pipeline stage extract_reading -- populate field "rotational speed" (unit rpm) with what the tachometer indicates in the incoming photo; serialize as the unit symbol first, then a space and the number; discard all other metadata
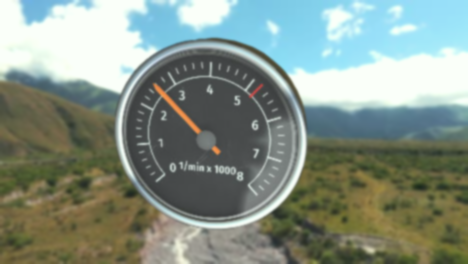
rpm 2600
